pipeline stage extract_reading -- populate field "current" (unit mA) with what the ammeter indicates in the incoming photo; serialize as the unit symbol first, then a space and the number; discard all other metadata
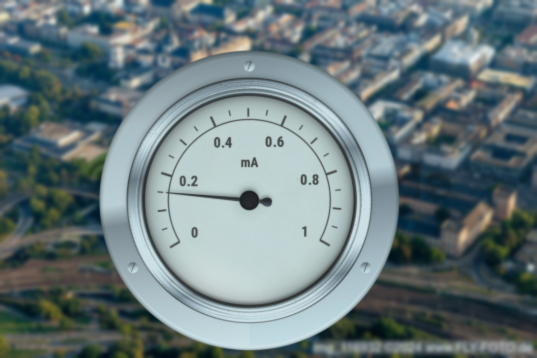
mA 0.15
